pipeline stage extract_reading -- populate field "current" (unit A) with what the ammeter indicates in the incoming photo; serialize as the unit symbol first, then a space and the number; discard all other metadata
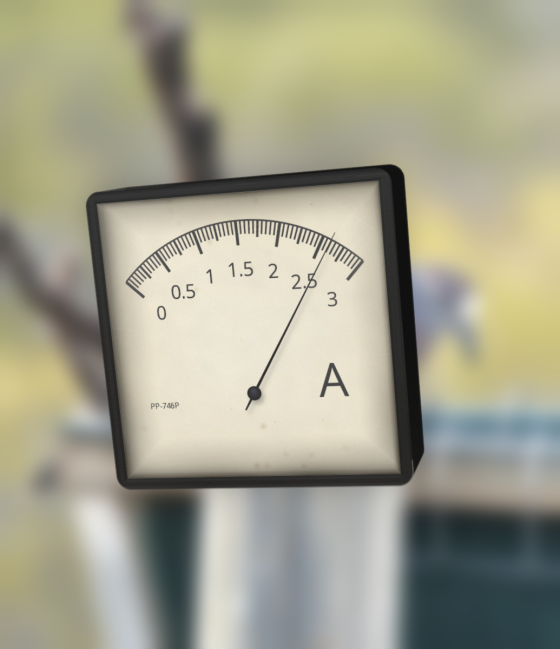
A 2.6
